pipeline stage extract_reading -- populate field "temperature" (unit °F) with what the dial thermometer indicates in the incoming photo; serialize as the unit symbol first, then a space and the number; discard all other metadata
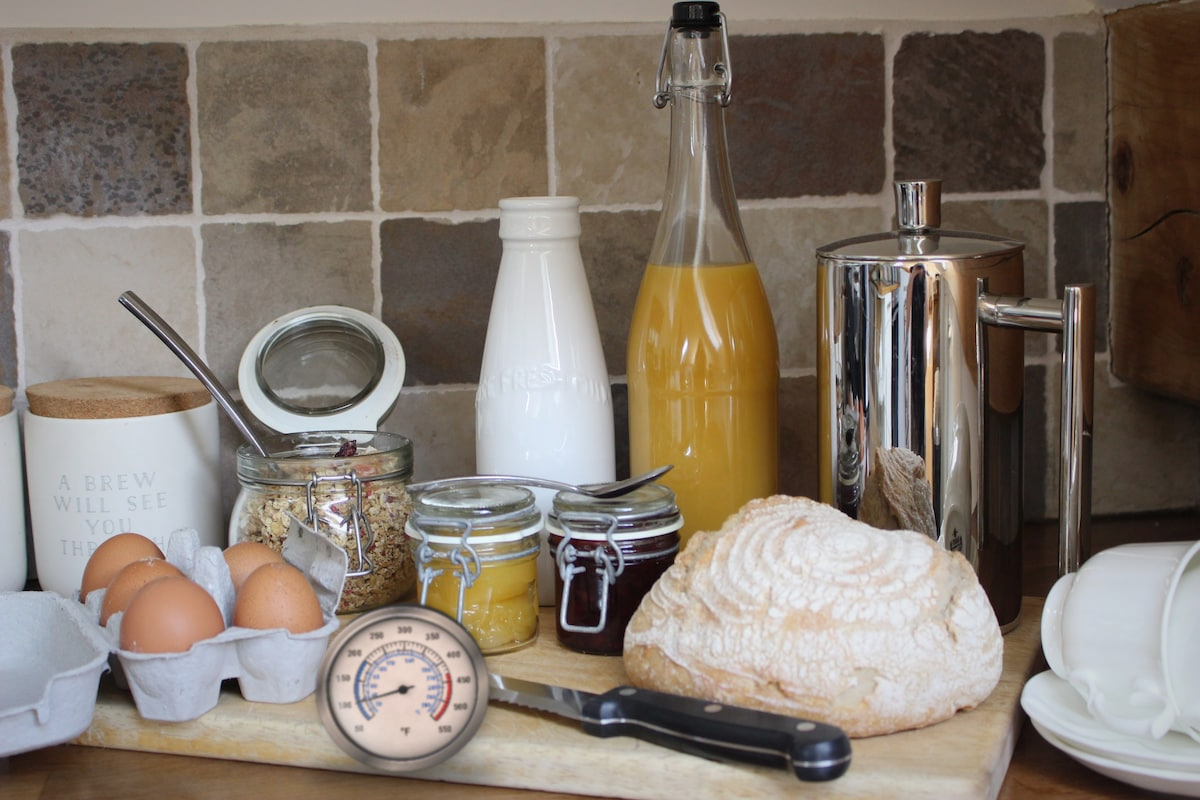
°F 100
